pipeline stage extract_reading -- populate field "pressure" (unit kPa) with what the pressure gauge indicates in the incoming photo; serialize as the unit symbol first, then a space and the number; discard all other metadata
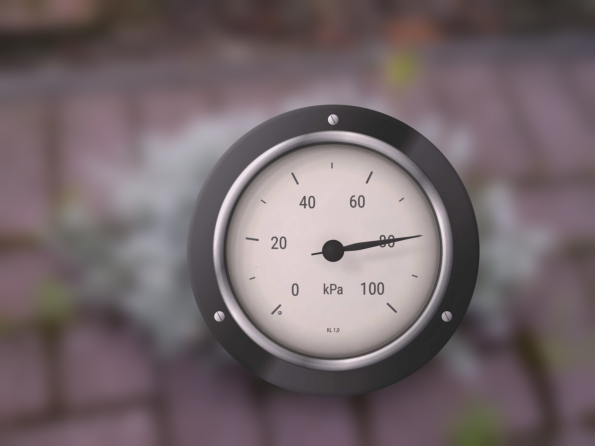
kPa 80
